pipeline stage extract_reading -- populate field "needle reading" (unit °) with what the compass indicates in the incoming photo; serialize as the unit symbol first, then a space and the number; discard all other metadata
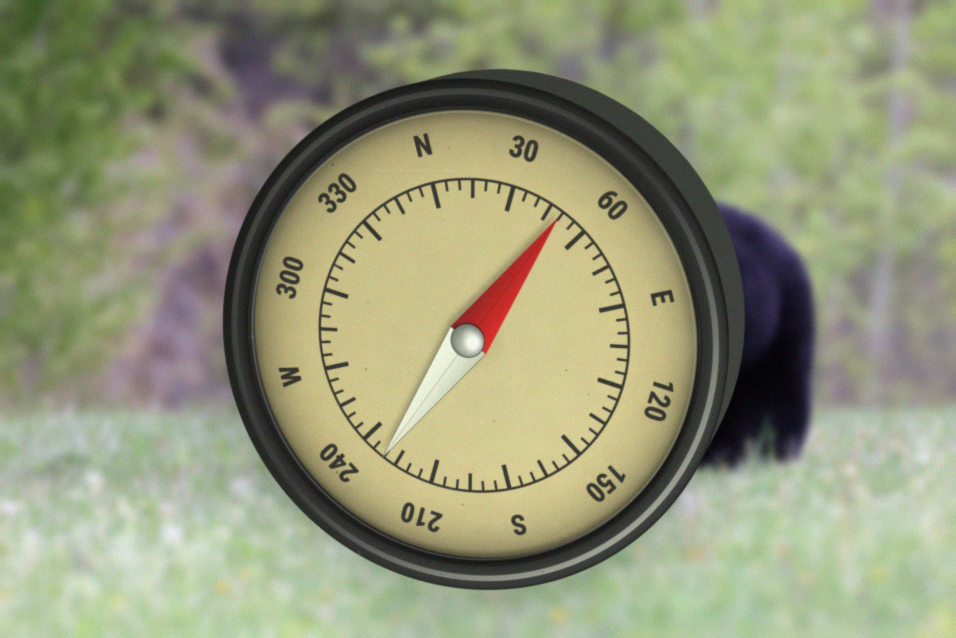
° 50
